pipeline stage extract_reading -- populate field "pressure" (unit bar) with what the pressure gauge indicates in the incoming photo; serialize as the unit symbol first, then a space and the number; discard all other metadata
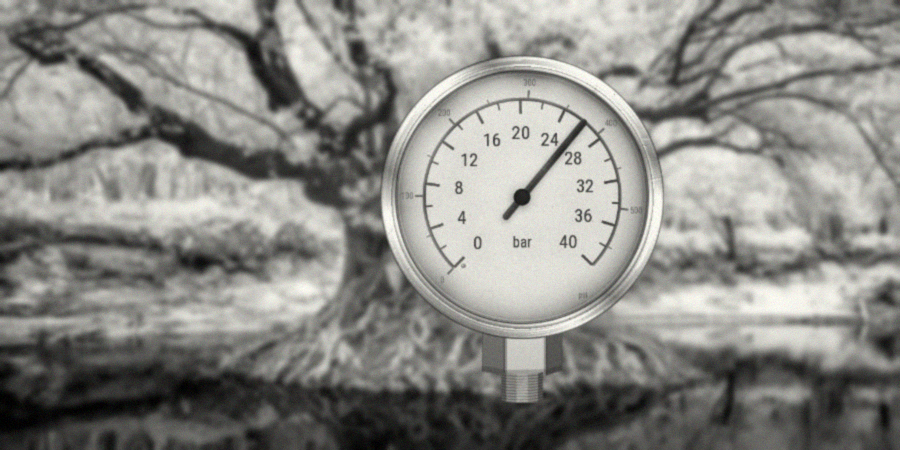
bar 26
